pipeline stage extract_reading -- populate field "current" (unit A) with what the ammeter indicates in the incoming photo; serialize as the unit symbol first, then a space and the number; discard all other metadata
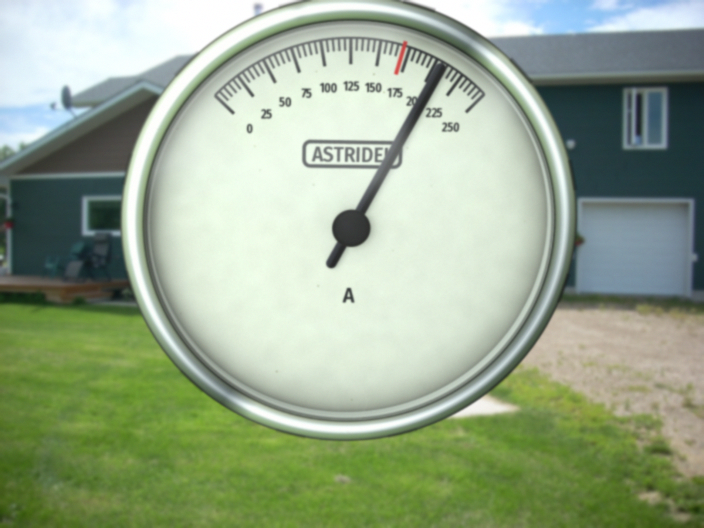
A 205
